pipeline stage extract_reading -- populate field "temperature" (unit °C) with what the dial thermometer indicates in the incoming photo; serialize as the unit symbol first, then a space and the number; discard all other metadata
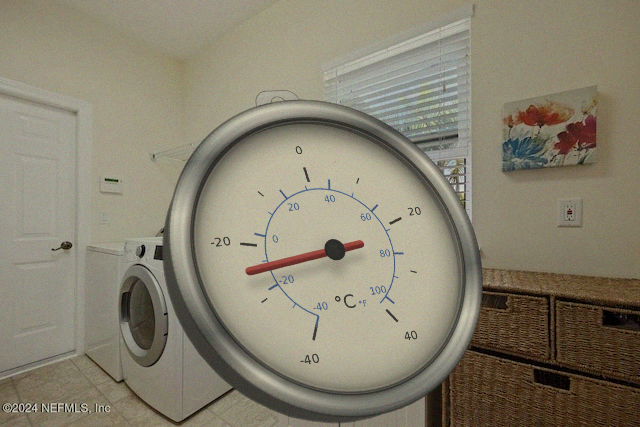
°C -25
